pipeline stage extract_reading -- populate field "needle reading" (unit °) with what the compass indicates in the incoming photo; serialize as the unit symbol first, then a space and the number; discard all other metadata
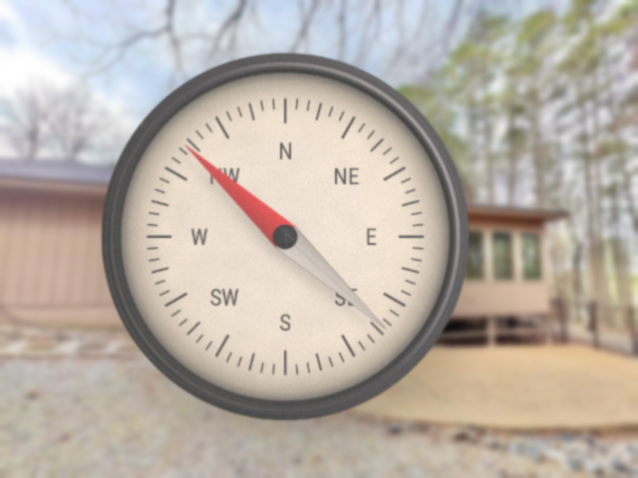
° 312.5
